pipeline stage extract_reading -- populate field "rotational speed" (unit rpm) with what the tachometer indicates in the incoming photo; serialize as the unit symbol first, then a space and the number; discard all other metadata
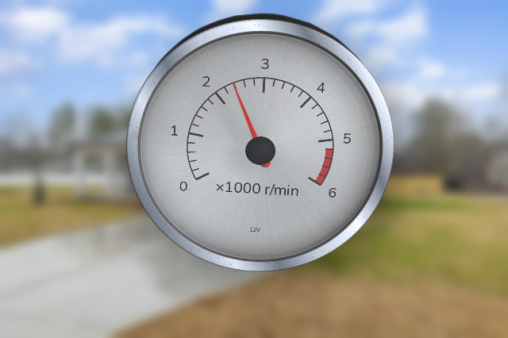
rpm 2400
